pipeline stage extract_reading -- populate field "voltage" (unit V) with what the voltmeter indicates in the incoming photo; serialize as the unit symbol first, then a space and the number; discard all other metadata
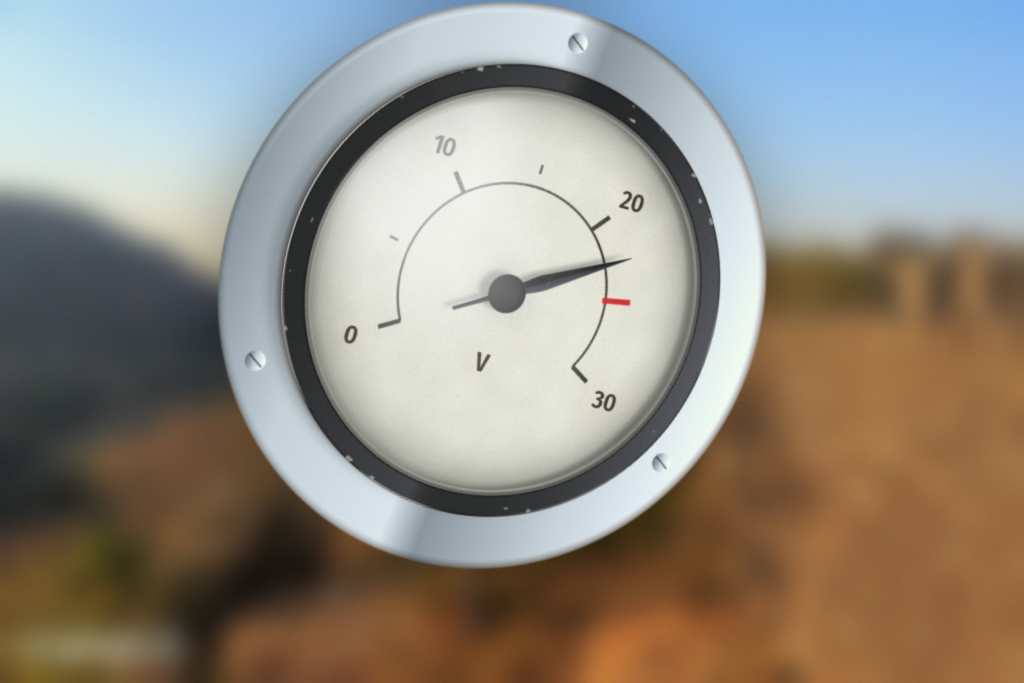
V 22.5
